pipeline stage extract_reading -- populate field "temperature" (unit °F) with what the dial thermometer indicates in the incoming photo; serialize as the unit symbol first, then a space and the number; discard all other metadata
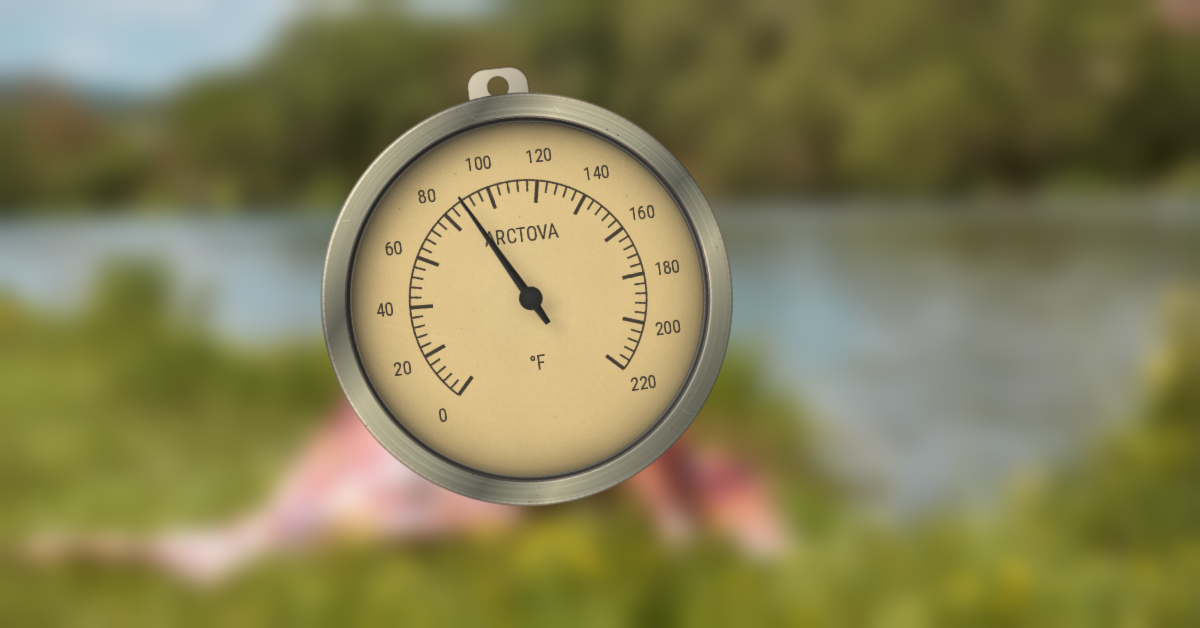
°F 88
